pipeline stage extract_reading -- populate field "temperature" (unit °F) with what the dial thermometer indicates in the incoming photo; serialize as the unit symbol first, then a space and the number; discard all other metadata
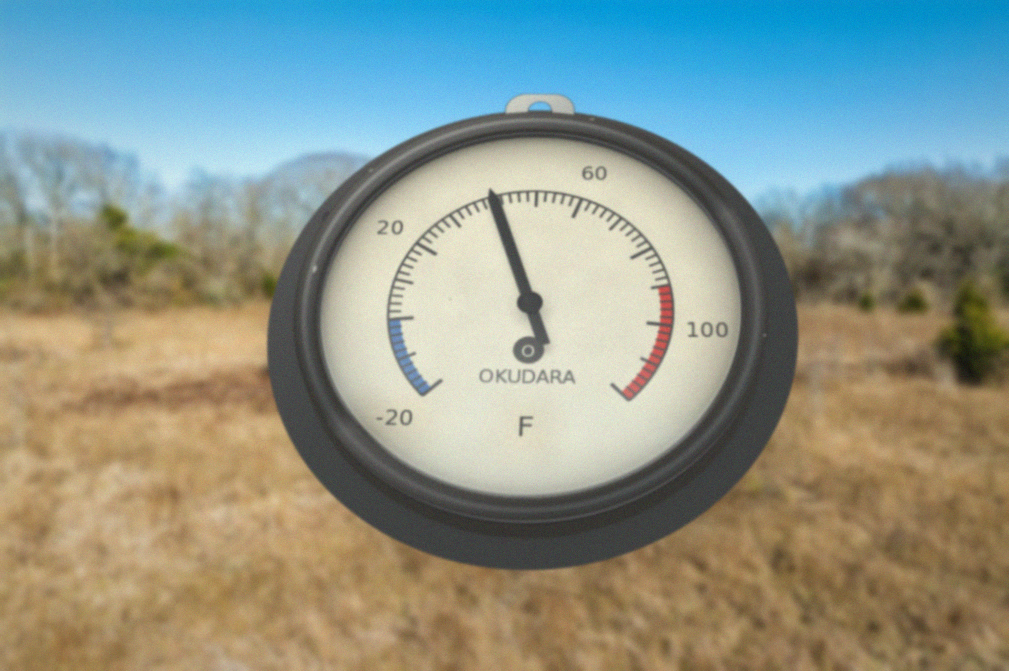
°F 40
